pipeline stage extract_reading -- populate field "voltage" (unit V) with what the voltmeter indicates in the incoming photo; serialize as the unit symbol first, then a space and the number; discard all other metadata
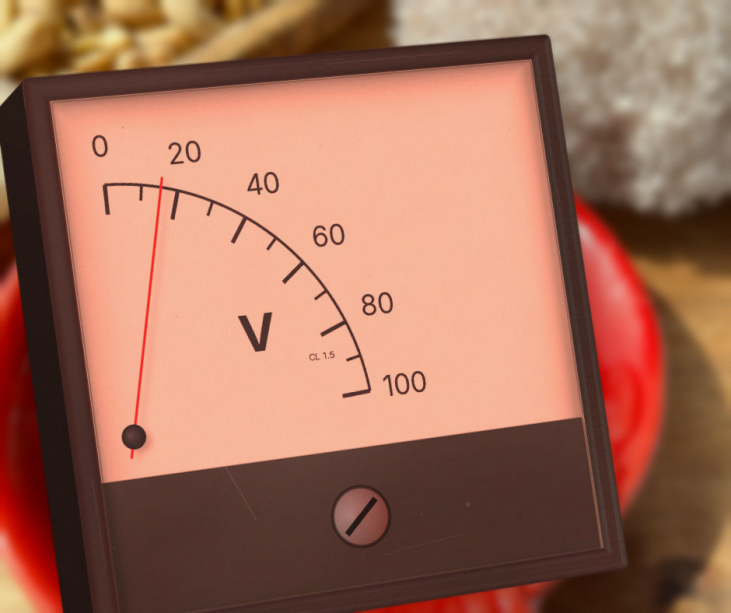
V 15
